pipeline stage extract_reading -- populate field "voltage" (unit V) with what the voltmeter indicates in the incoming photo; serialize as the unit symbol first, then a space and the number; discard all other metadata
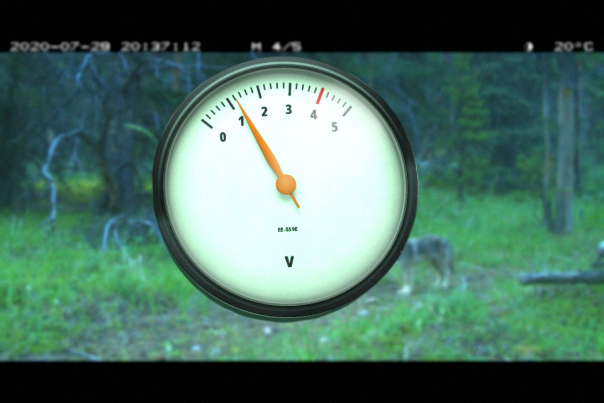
V 1.2
